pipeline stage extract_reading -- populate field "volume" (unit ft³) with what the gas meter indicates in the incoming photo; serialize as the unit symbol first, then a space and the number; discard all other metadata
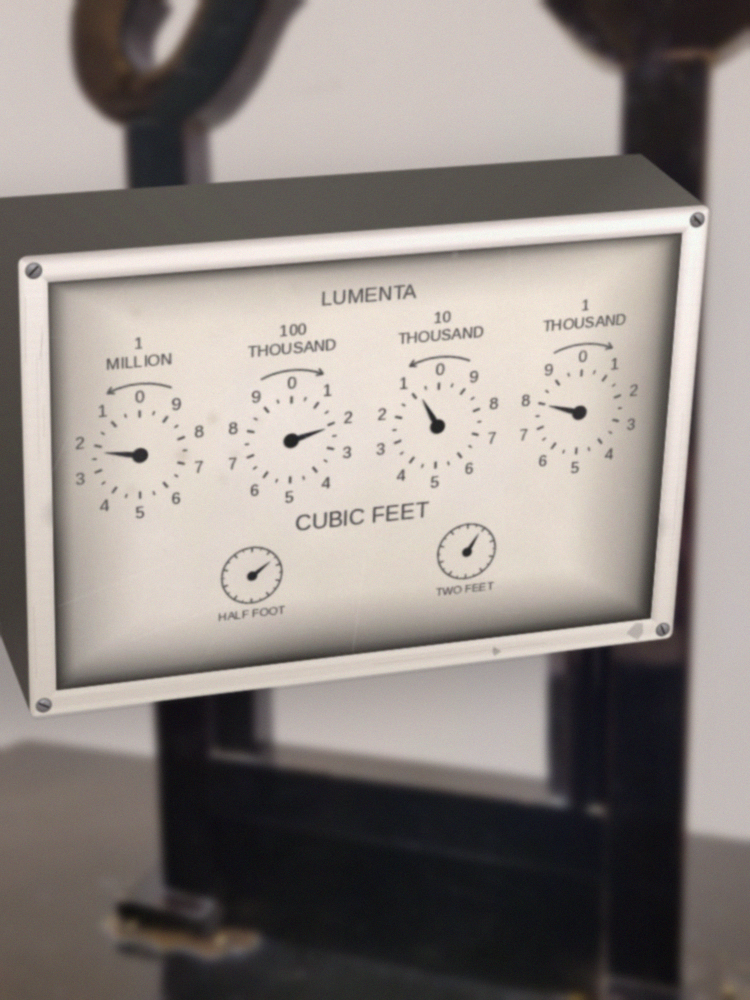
ft³ 220800
